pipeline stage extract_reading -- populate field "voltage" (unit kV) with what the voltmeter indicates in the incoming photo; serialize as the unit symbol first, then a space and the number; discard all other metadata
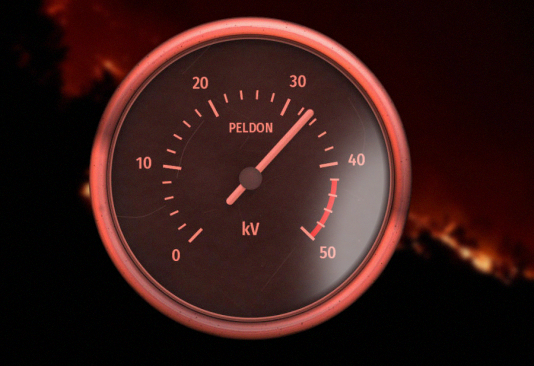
kV 33
